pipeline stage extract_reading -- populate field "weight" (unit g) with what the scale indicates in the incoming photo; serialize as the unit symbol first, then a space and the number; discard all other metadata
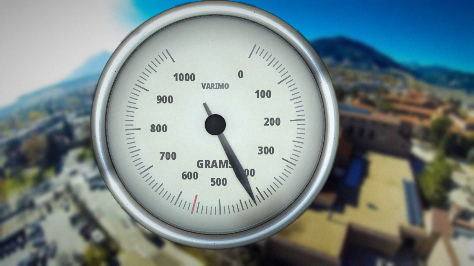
g 420
